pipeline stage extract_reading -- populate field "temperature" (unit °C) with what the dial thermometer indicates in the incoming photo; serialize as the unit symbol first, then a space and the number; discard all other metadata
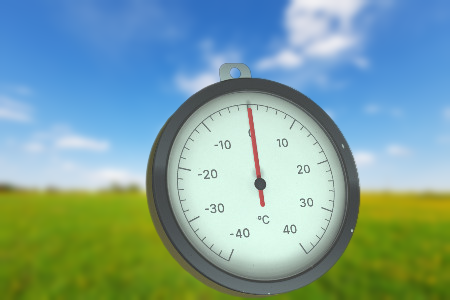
°C 0
